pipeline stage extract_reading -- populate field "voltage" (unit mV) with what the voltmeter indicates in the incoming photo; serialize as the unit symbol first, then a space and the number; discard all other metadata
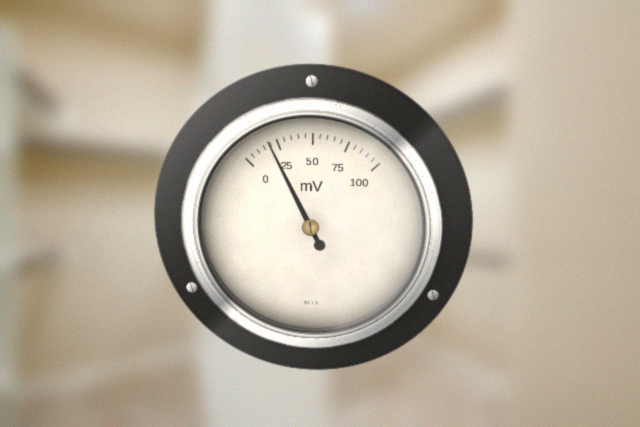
mV 20
